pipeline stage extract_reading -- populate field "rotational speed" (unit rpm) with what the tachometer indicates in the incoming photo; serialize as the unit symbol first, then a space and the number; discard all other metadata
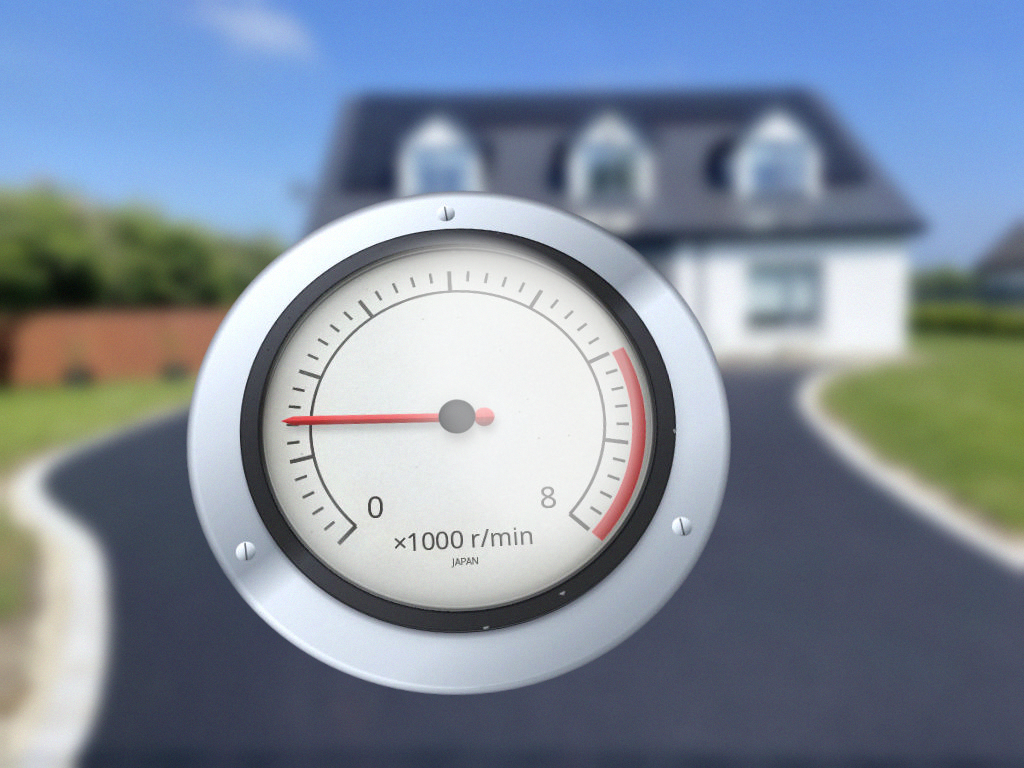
rpm 1400
